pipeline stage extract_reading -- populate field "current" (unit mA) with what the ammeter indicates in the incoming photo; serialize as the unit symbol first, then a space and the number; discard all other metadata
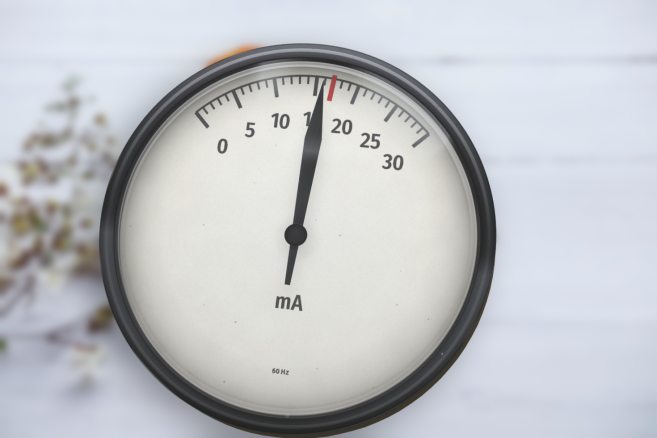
mA 16
